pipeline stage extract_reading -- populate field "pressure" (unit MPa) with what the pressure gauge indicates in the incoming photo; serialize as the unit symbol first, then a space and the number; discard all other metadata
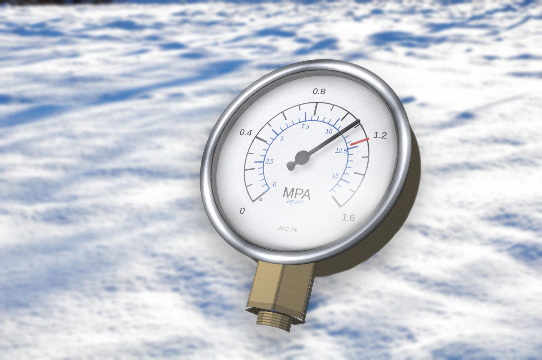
MPa 1.1
